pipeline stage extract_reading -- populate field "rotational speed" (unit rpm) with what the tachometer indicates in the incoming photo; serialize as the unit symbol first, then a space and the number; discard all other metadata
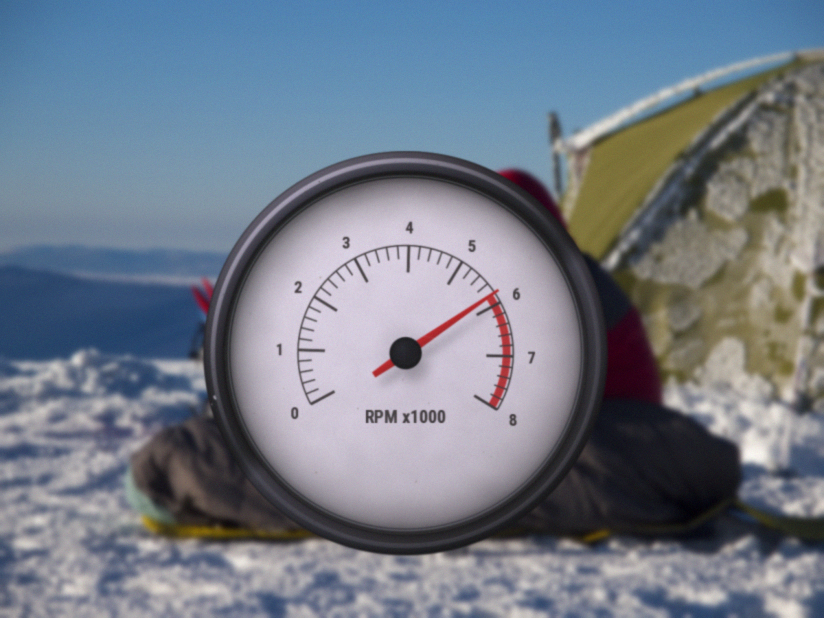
rpm 5800
